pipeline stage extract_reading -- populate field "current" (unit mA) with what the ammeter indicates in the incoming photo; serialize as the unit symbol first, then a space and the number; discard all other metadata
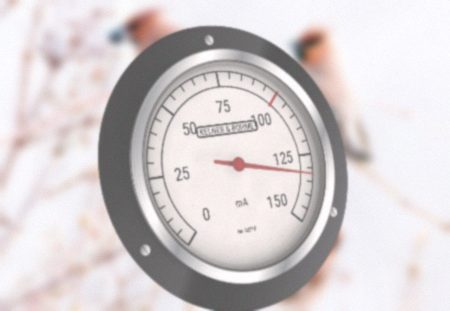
mA 132.5
